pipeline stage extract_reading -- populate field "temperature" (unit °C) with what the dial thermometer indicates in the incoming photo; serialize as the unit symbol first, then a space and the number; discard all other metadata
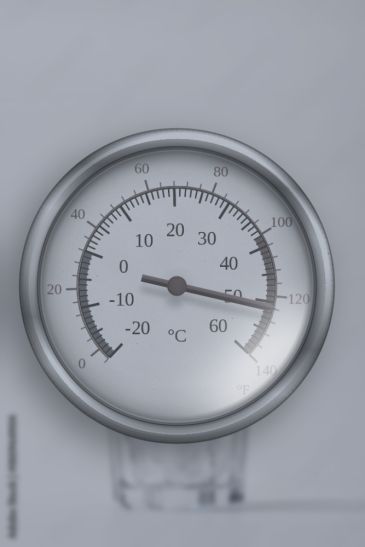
°C 51
